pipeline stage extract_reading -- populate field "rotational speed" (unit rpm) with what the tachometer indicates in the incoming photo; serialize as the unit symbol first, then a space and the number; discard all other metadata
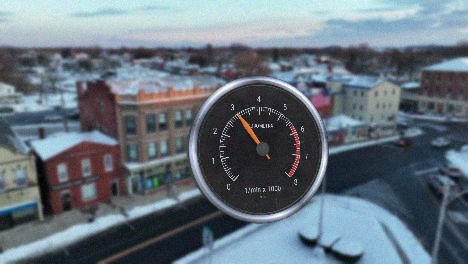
rpm 3000
